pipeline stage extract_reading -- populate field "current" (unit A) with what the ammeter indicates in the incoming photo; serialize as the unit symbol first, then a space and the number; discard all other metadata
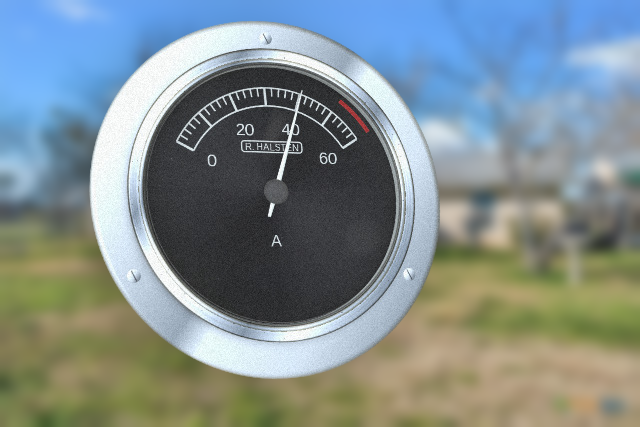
A 40
